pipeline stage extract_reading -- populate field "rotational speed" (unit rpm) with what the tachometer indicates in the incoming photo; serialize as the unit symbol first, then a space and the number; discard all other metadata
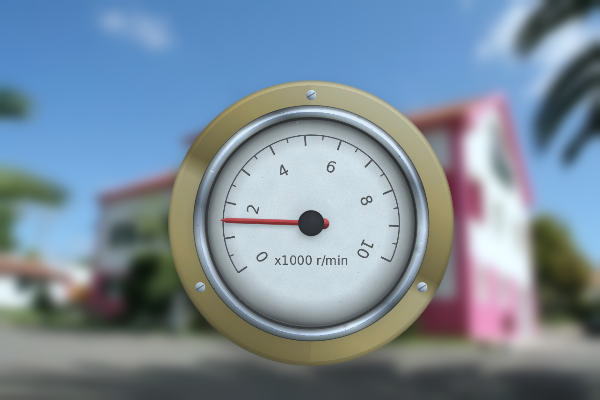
rpm 1500
